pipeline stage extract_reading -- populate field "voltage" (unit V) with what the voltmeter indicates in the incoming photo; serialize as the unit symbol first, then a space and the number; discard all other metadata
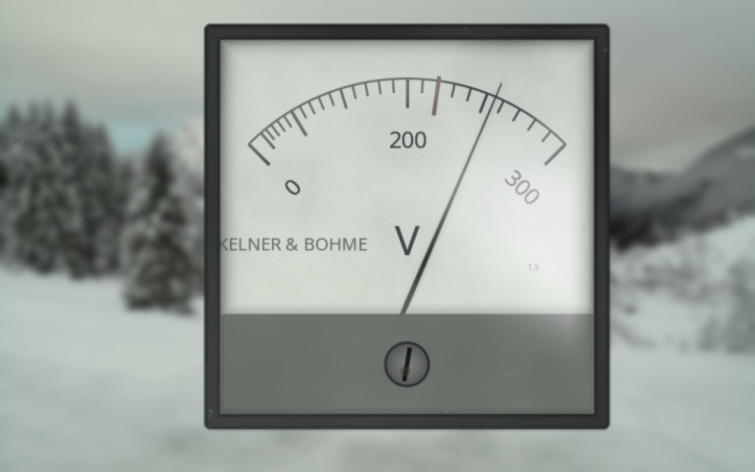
V 255
